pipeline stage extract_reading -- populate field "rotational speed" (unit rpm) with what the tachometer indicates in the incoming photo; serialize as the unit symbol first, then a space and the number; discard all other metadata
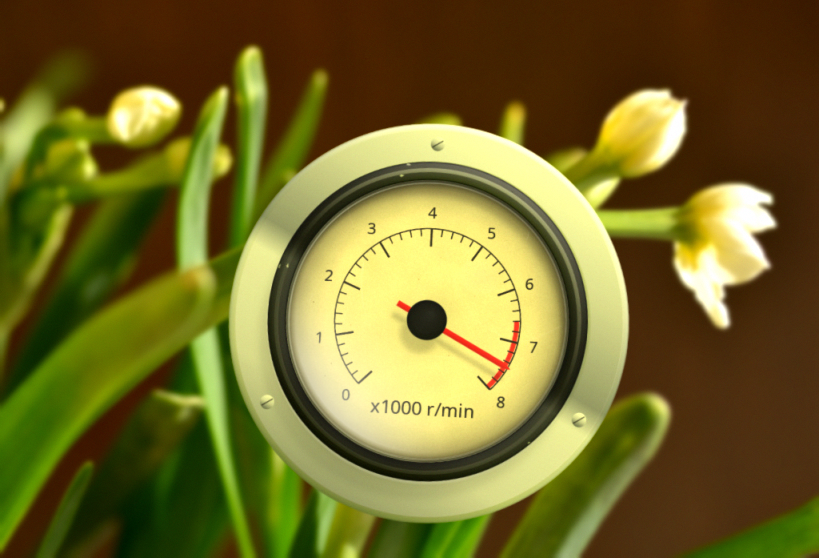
rpm 7500
